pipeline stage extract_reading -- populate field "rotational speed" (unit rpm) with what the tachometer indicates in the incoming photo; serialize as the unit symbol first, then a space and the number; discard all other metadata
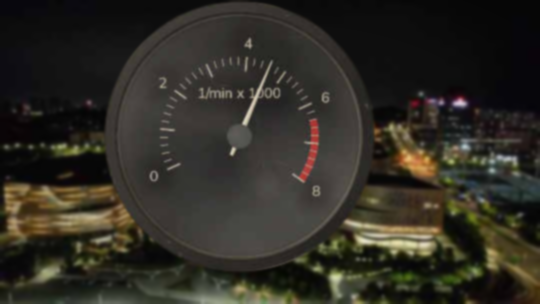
rpm 4600
